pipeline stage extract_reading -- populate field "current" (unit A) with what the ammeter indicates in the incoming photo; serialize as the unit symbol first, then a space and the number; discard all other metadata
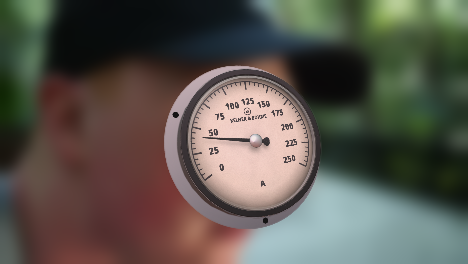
A 40
